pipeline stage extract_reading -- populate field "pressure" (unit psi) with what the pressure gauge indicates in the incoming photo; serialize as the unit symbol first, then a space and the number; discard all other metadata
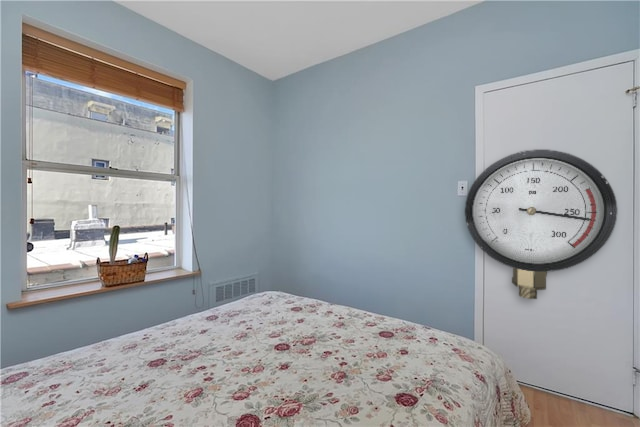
psi 260
